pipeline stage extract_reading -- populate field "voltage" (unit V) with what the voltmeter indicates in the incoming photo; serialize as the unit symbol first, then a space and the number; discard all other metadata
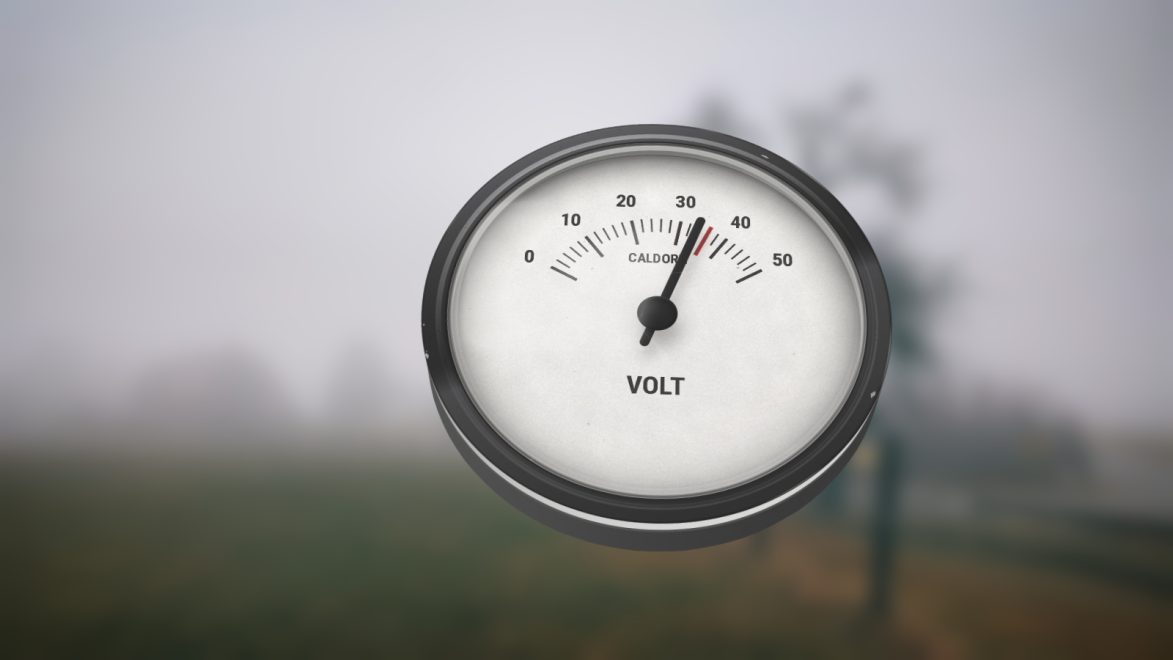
V 34
